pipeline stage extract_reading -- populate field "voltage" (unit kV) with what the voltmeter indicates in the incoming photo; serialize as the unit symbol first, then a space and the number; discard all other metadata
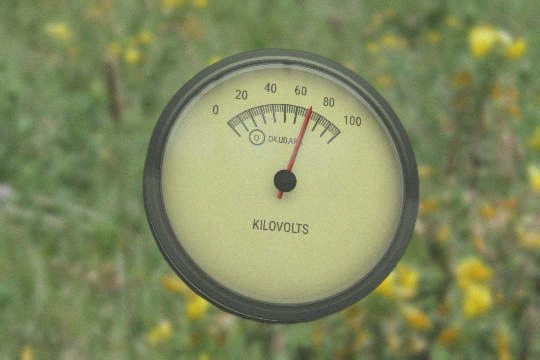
kV 70
